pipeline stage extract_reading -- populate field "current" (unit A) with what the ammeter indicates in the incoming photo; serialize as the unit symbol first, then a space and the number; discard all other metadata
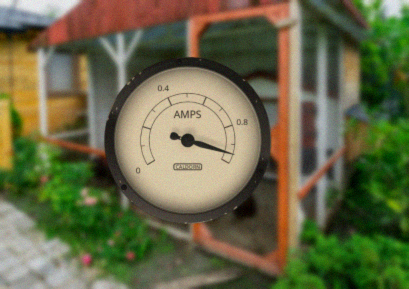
A 0.95
